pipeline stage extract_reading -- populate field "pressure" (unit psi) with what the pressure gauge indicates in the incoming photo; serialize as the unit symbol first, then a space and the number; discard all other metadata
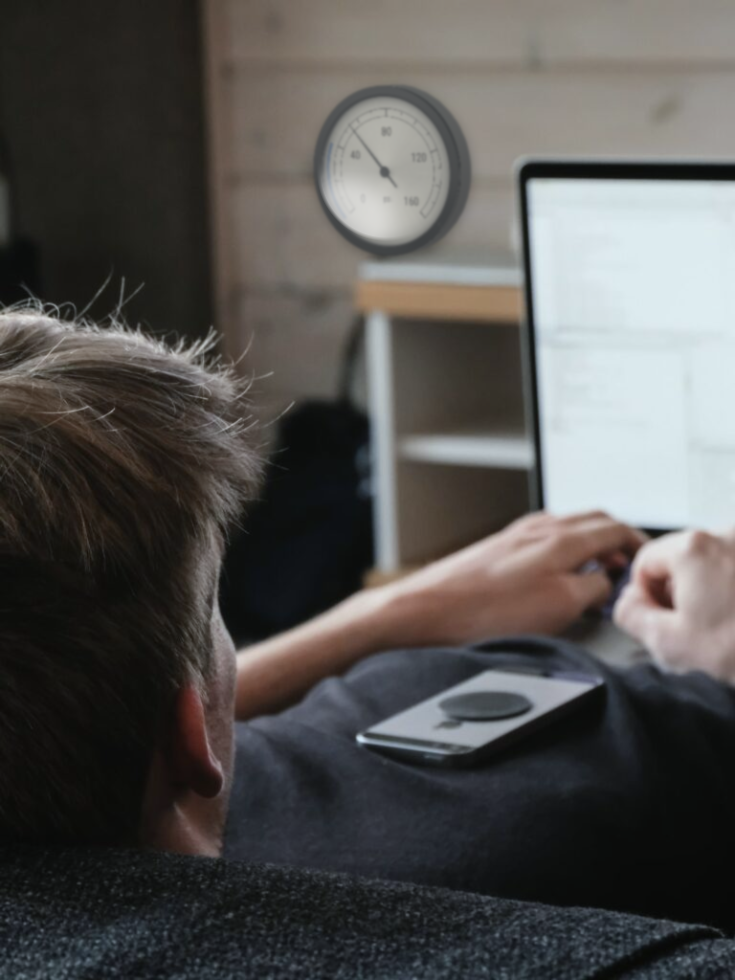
psi 55
